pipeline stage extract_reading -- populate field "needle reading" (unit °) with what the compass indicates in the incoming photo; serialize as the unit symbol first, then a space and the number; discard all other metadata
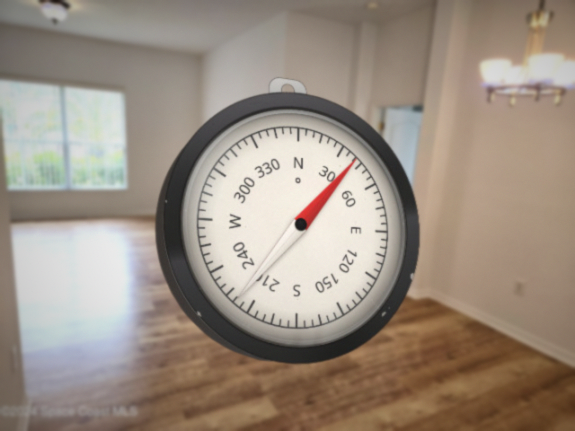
° 40
